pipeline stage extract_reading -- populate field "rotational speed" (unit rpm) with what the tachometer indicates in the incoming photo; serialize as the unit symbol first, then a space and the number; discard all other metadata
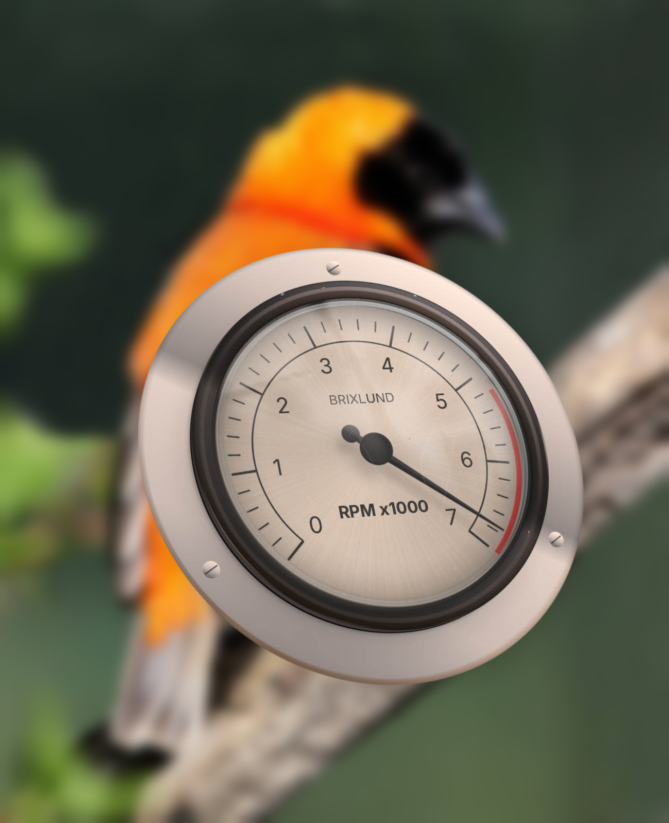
rpm 6800
